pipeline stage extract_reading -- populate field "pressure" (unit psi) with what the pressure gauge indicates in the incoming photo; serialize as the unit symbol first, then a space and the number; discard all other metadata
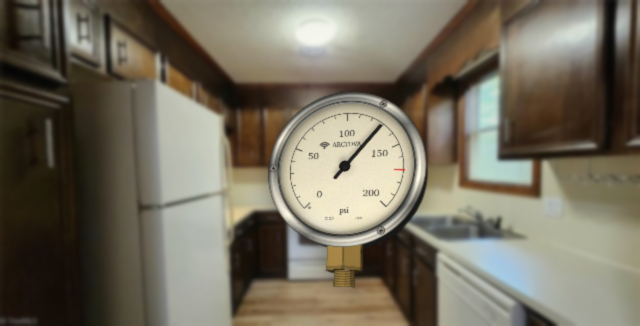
psi 130
